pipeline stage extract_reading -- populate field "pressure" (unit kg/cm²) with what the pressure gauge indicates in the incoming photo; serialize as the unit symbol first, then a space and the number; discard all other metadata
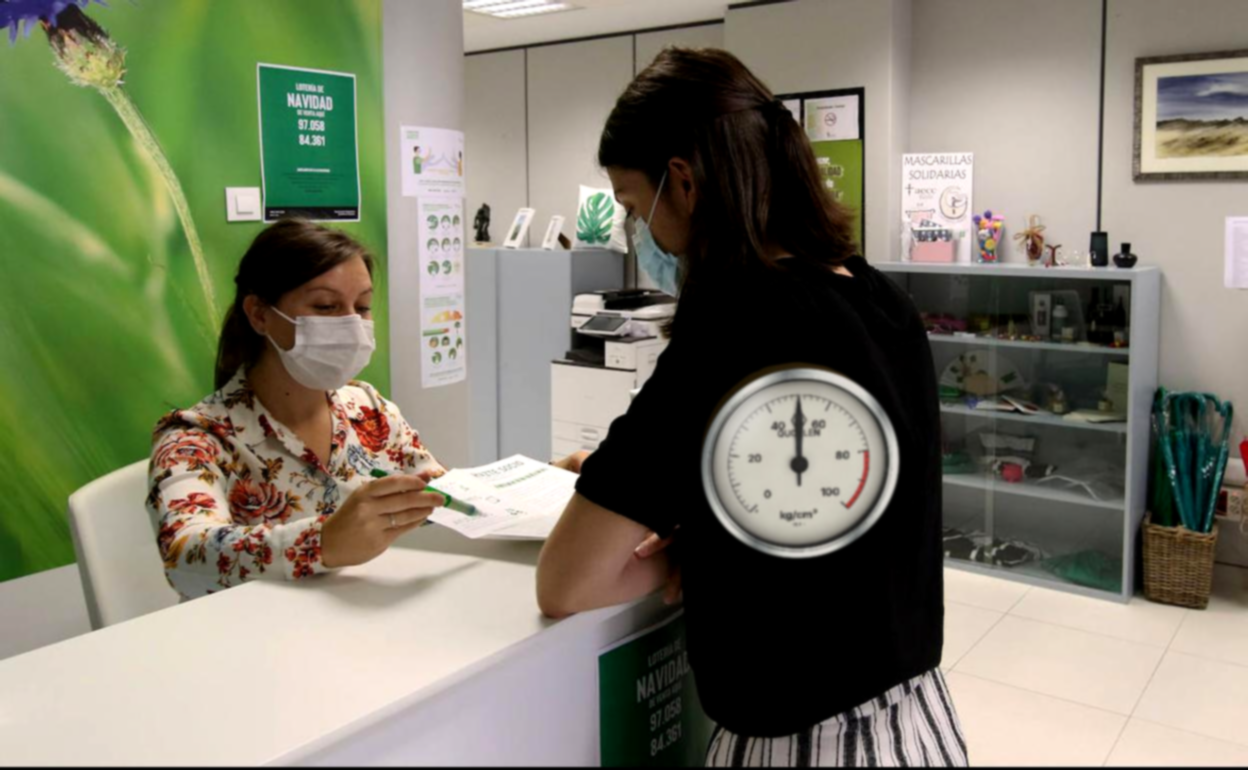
kg/cm² 50
